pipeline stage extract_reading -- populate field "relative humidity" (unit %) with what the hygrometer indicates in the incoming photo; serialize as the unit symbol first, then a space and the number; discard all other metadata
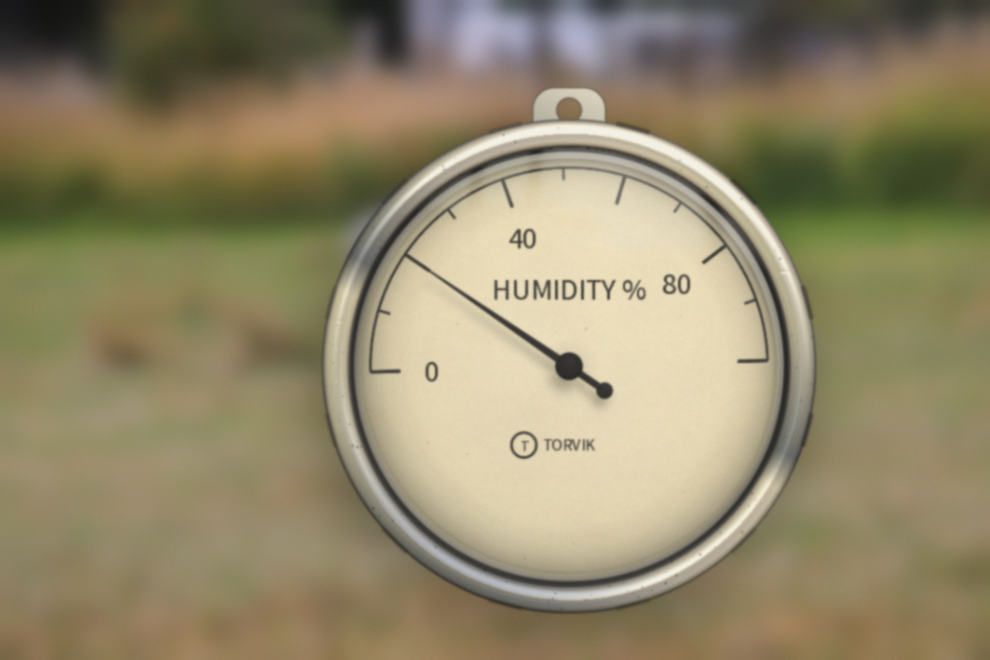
% 20
